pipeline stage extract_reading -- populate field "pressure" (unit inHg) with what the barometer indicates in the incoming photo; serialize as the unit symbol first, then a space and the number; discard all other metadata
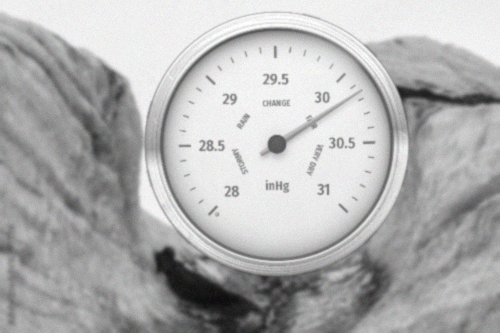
inHg 30.15
